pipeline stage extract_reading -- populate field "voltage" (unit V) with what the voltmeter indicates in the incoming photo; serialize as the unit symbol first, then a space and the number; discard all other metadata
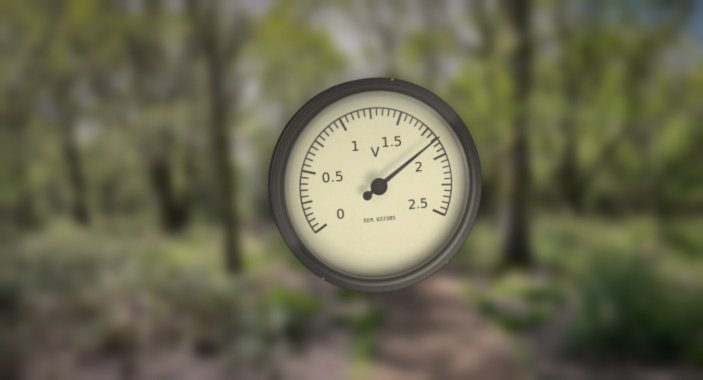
V 1.85
